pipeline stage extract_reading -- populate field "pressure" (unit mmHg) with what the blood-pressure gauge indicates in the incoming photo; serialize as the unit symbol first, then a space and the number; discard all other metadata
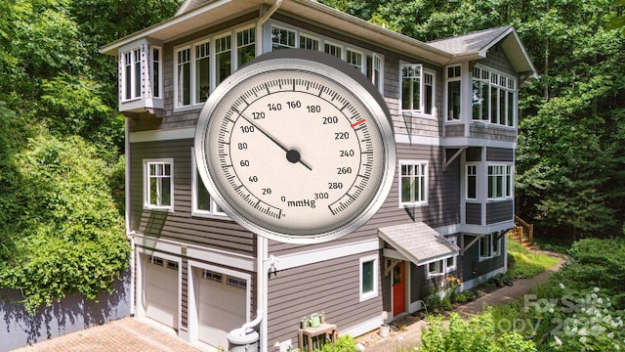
mmHg 110
